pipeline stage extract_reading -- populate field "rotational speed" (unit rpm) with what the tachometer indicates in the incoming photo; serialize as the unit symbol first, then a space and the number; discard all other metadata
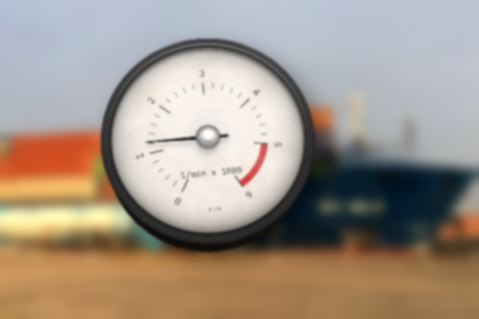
rpm 1200
